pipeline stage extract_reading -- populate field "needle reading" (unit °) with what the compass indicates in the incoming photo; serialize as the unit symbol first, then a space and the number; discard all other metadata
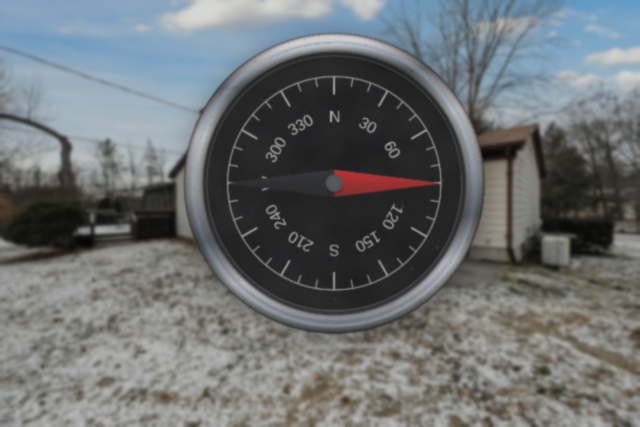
° 90
